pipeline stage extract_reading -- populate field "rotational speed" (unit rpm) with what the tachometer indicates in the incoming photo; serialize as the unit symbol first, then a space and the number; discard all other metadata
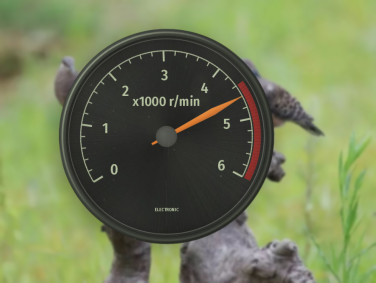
rpm 4600
